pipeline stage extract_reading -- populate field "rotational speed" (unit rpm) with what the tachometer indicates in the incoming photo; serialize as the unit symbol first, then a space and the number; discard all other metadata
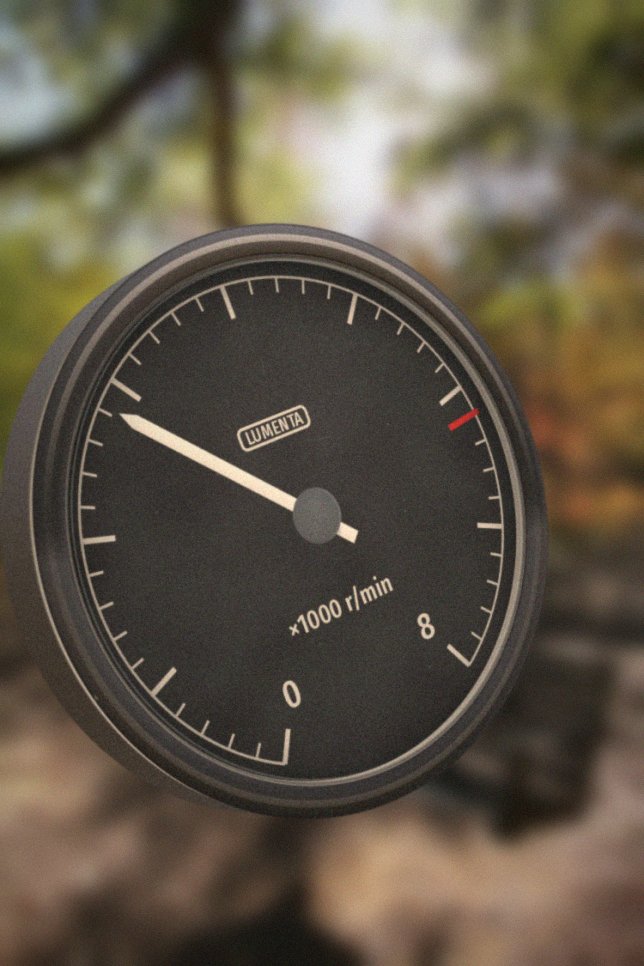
rpm 2800
